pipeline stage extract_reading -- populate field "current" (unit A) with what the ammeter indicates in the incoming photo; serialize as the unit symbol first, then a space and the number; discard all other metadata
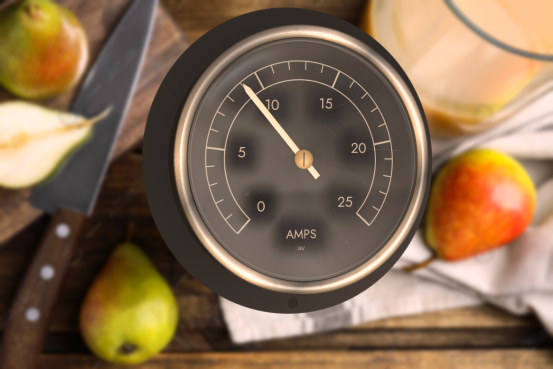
A 9
